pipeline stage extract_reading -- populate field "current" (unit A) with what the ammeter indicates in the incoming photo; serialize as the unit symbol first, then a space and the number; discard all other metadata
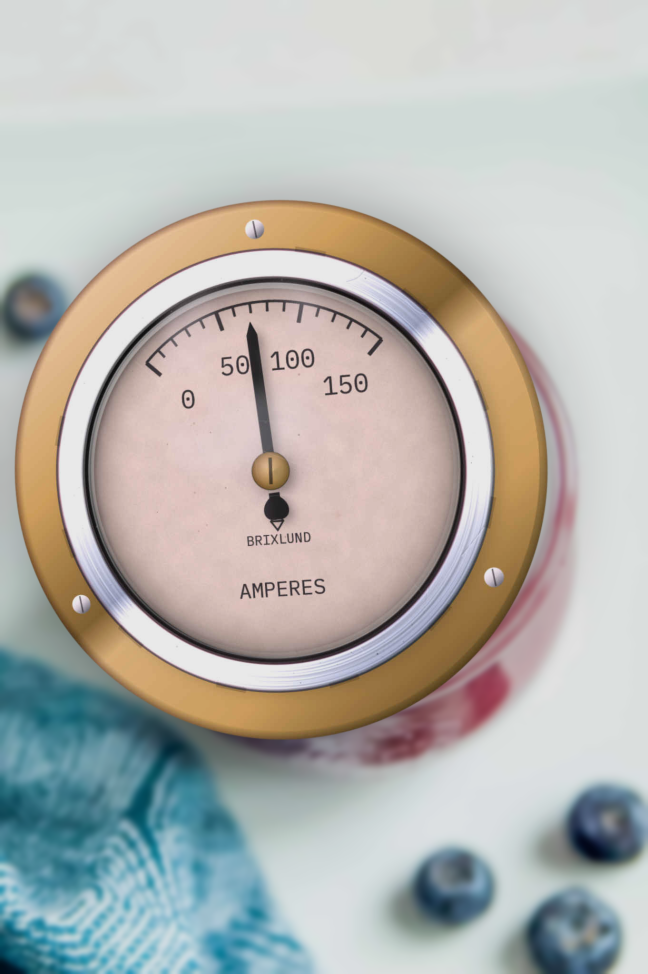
A 70
